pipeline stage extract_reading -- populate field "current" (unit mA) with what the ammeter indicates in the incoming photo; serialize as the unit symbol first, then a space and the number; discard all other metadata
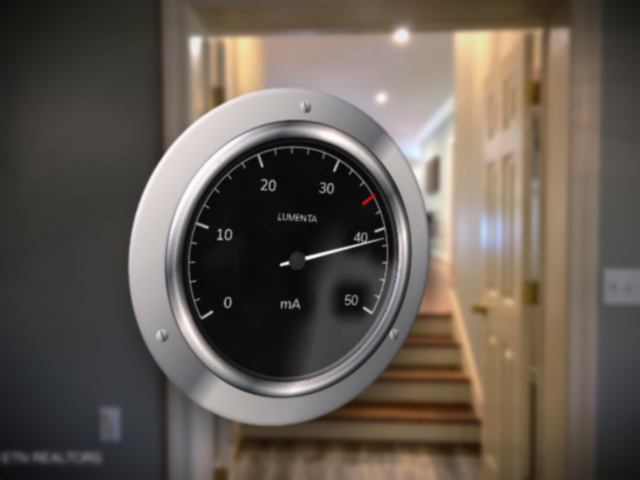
mA 41
